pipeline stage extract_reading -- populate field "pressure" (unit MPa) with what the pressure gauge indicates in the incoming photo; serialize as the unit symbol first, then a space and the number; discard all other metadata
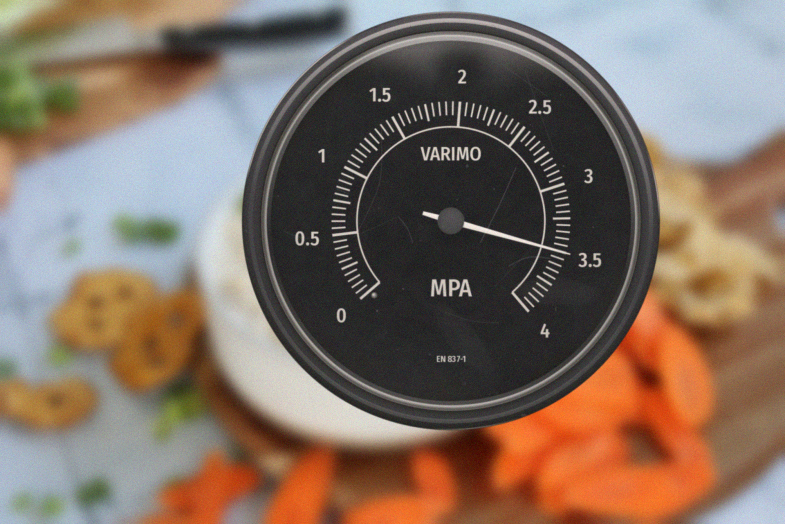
MPa 3.5
